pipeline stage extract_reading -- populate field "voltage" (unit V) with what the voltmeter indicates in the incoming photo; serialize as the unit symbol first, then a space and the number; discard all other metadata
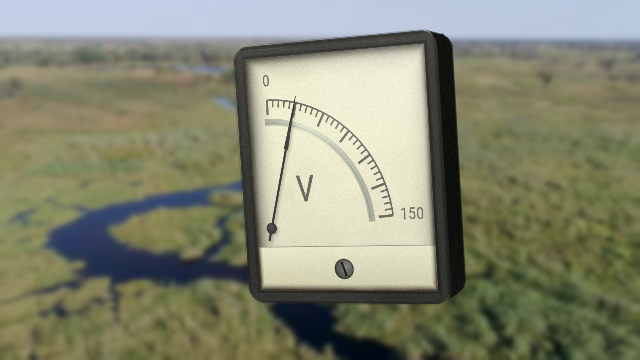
V 25
